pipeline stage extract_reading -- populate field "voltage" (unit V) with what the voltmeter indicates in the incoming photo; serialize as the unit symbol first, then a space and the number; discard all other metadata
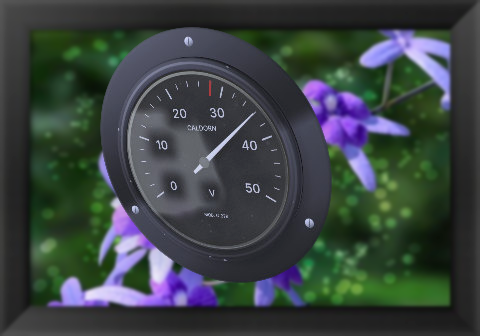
V 36
